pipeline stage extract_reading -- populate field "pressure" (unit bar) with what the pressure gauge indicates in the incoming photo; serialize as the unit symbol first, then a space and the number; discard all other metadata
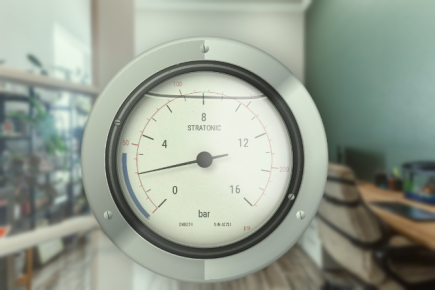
bar 2
